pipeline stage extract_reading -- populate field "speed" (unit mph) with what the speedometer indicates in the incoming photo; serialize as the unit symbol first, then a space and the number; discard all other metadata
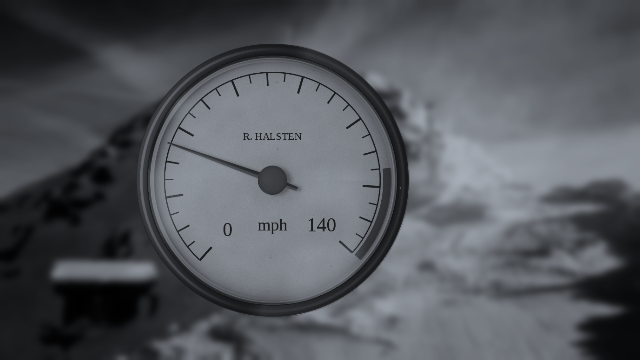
mph 35
